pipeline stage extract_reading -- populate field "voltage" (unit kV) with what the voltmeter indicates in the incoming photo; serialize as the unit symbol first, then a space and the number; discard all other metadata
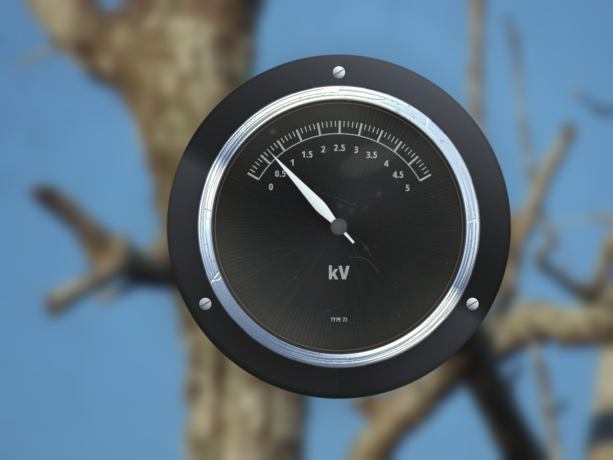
kV 0.7
